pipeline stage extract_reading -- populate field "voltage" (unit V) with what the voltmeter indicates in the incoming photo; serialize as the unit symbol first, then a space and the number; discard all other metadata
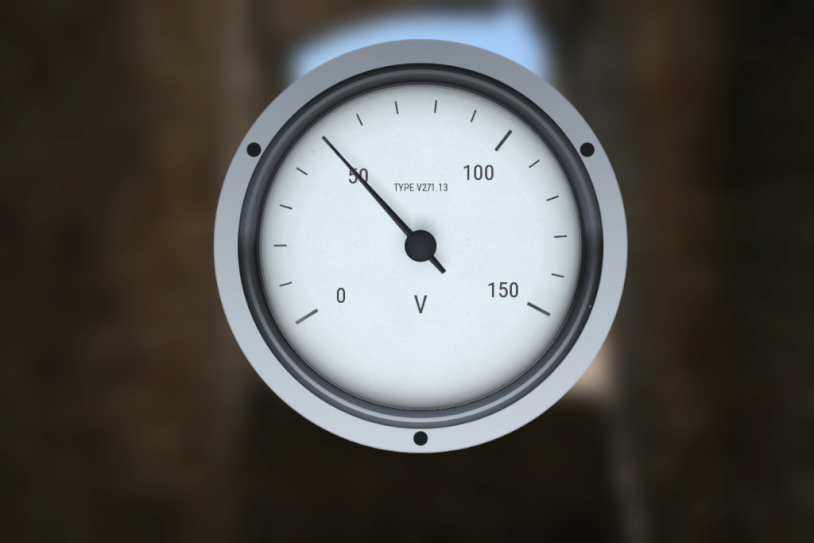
V 50
